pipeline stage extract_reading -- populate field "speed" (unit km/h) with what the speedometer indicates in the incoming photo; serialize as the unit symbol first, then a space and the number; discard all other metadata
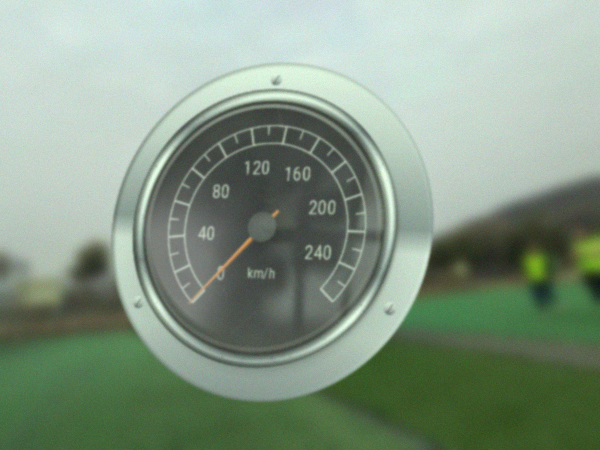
km/h 0
